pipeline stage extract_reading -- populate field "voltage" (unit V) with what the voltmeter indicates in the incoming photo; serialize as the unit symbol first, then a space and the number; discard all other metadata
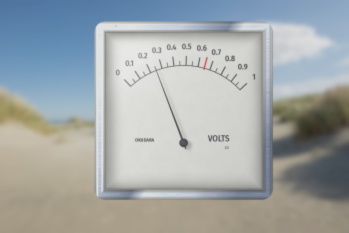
V 0.25
